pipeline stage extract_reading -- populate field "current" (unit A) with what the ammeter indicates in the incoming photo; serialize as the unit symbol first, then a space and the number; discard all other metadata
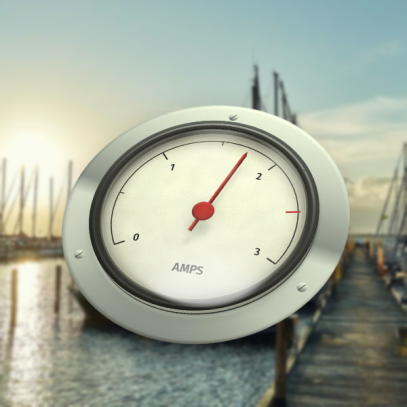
A 1.75
